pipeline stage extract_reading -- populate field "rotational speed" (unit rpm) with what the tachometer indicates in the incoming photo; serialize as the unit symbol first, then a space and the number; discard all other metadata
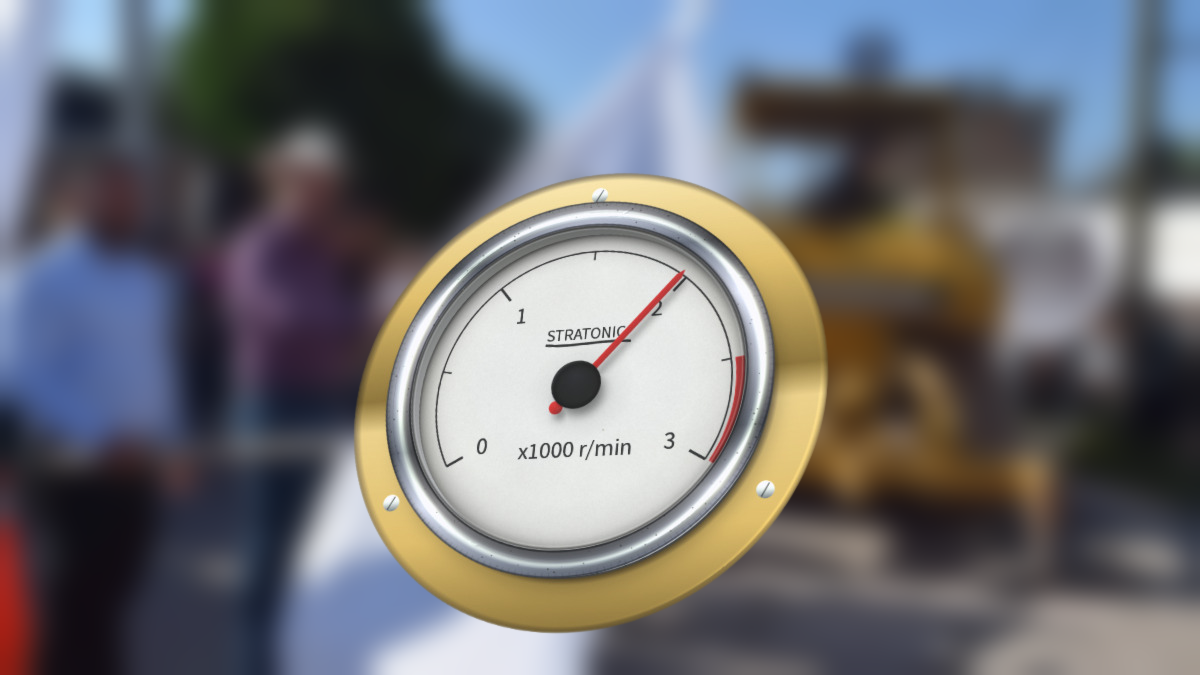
rpm 2000
